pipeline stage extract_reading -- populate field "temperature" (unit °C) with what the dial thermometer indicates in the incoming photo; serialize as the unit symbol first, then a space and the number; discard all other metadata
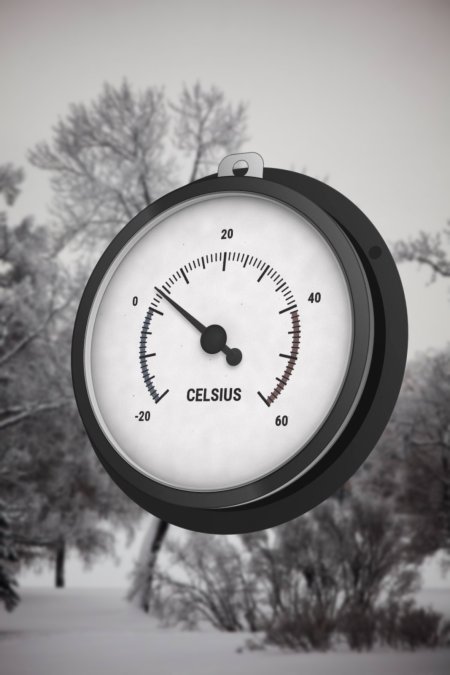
°C 4
